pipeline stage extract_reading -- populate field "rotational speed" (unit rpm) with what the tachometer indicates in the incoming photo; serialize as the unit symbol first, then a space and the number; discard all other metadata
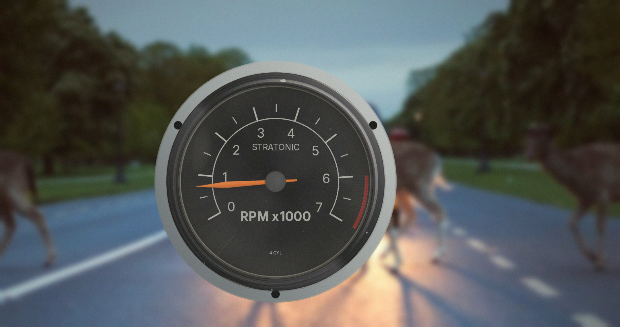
rpm 750
